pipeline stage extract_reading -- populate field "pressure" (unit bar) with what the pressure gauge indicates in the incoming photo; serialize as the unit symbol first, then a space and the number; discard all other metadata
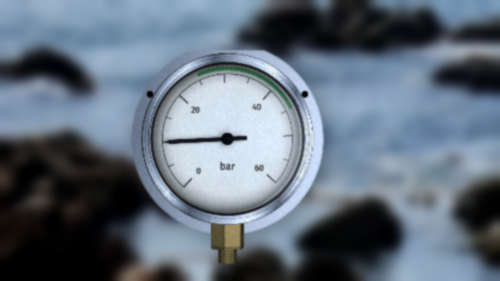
bar 10
